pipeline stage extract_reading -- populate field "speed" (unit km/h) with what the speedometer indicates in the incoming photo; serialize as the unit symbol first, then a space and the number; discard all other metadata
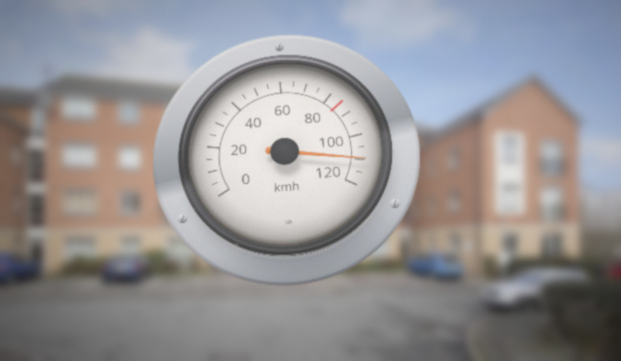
km/h 110
